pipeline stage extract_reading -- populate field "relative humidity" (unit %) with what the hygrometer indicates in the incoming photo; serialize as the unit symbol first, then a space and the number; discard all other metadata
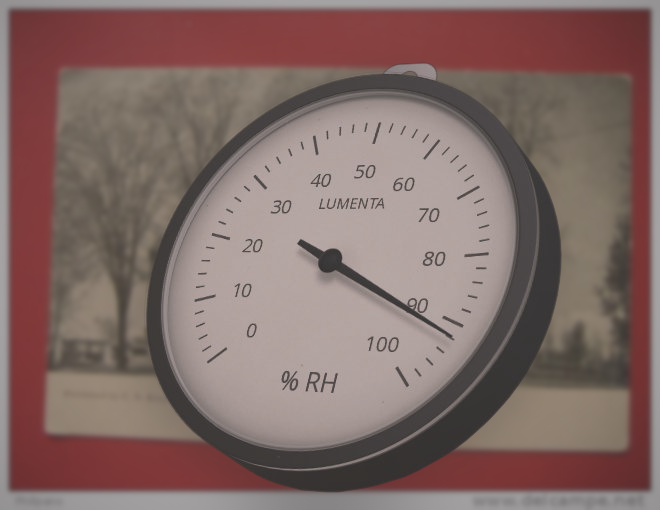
% 92
